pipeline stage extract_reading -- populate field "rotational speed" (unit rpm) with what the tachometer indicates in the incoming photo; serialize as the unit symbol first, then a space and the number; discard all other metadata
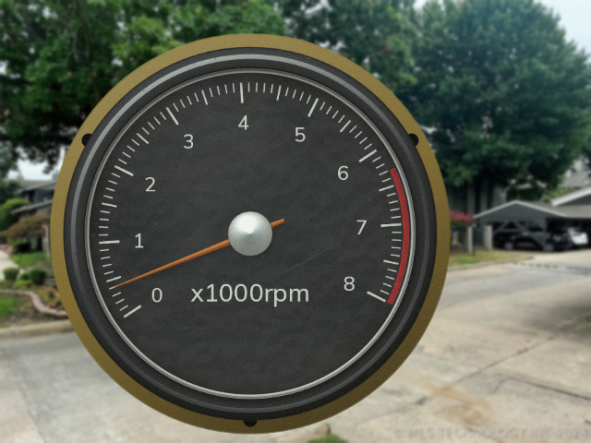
rpm 400
